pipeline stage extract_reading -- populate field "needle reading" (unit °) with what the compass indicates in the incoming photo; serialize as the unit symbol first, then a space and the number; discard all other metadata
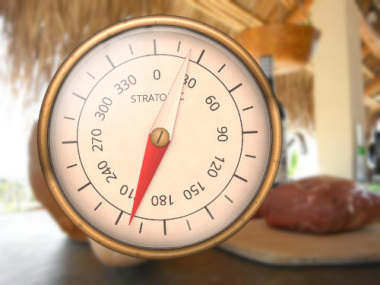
° 202.5
